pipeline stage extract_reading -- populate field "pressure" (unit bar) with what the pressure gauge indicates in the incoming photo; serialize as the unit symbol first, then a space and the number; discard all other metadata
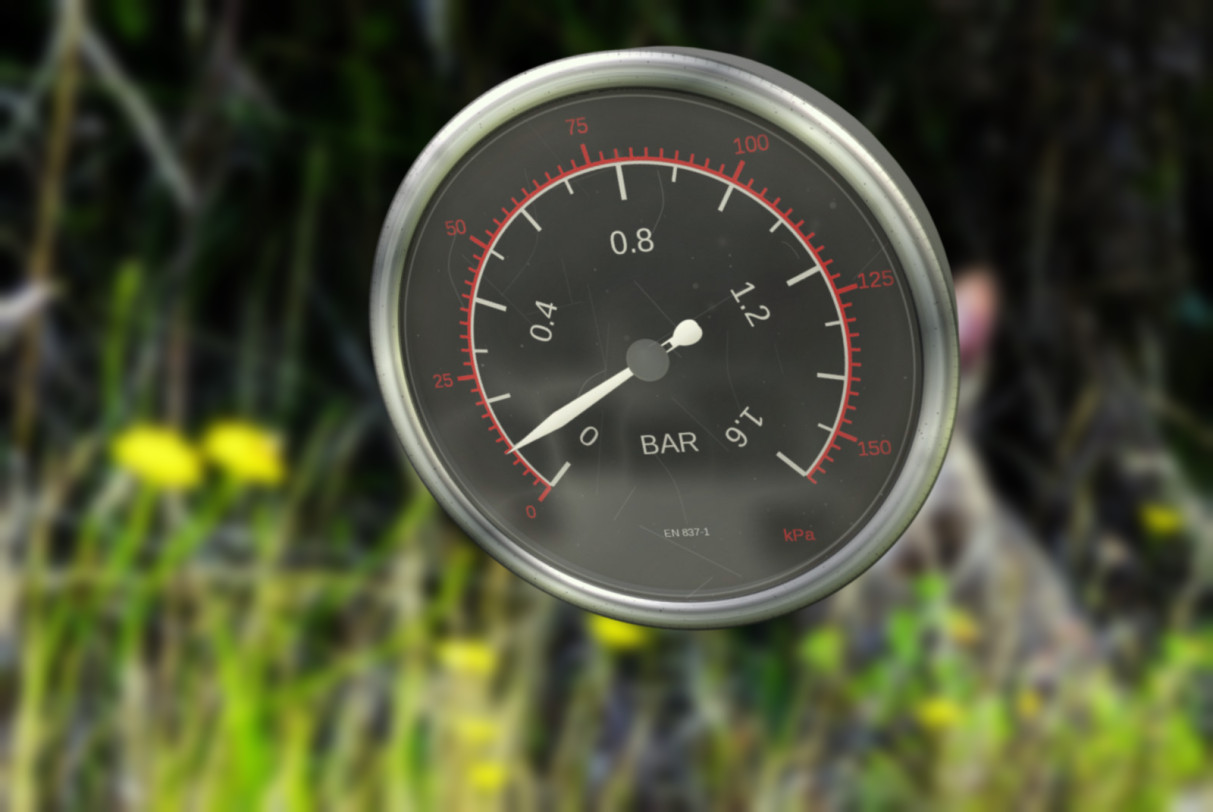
bar 0.1
